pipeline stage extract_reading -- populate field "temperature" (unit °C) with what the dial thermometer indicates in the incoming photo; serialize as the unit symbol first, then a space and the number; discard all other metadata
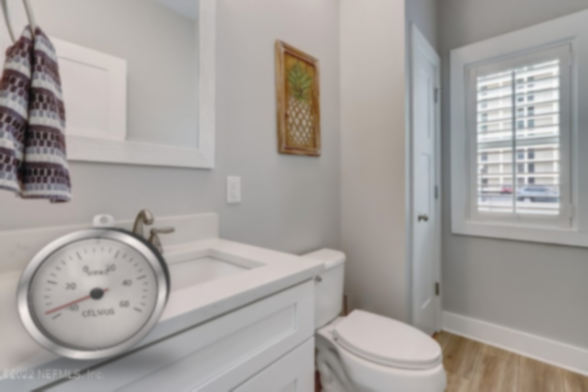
°C -36
